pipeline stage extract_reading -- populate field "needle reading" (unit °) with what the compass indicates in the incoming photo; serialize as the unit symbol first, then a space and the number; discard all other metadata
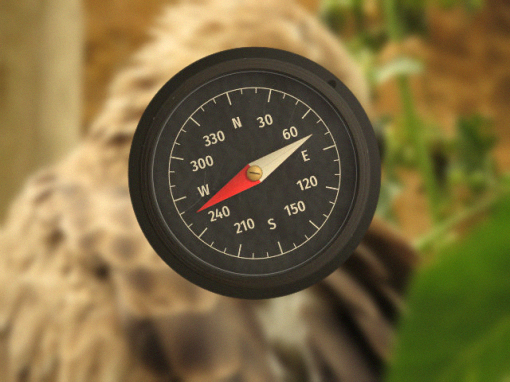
° 255
